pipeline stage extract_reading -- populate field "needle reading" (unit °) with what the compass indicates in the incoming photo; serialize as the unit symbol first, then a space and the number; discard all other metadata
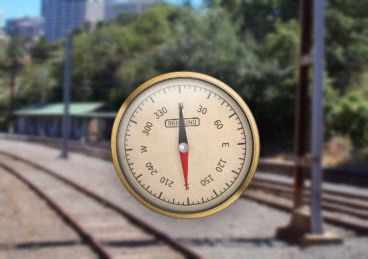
° 180
